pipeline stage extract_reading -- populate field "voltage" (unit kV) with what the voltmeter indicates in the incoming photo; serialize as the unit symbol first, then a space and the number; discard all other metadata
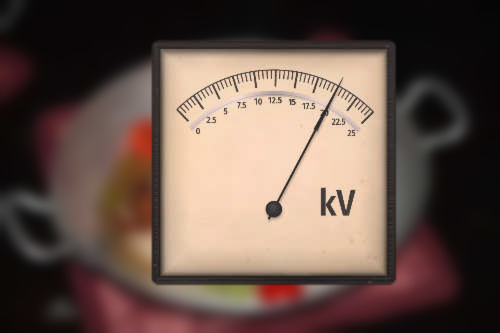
kV 20
